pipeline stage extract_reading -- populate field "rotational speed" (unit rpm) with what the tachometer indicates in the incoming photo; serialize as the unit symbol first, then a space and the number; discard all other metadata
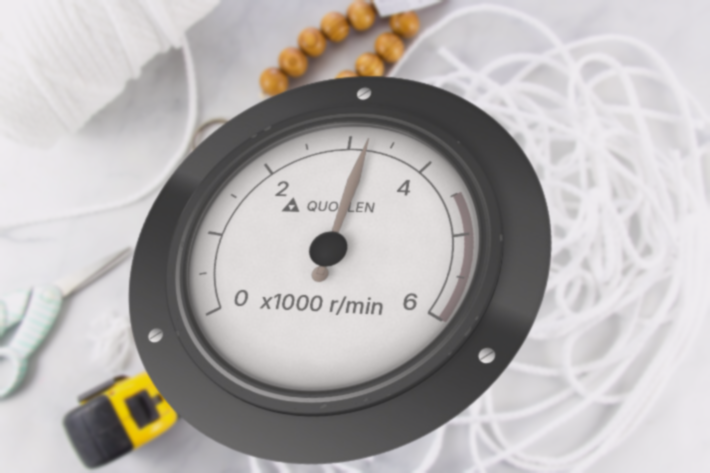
rpm 3250
